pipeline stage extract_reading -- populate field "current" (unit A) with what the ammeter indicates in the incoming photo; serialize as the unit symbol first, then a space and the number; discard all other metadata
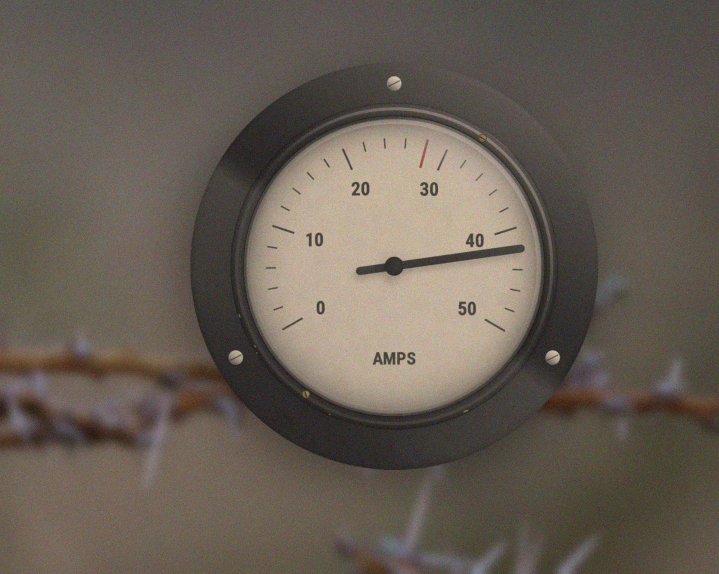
A 42
